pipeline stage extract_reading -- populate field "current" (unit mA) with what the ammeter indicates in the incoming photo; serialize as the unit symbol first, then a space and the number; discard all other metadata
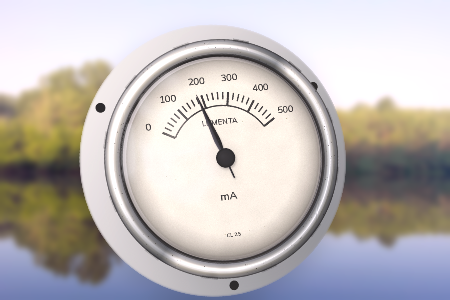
mA 180
